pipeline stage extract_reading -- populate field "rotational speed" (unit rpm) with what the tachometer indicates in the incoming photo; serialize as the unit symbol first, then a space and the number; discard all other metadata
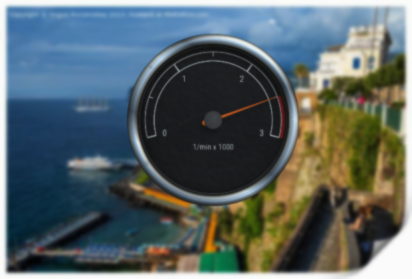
rpm 2500
